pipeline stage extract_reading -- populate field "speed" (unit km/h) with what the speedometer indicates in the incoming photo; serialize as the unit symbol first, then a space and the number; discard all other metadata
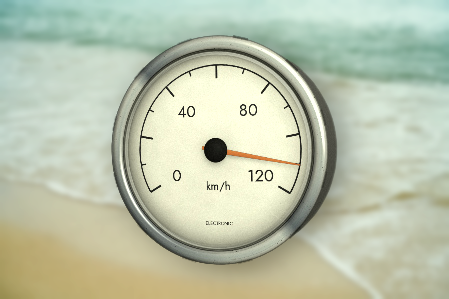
km/h 110
